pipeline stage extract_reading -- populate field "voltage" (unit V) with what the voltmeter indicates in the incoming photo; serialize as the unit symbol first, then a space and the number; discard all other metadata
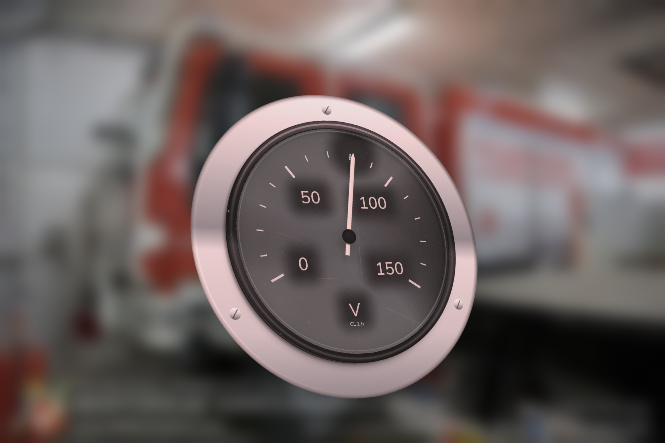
V 80
